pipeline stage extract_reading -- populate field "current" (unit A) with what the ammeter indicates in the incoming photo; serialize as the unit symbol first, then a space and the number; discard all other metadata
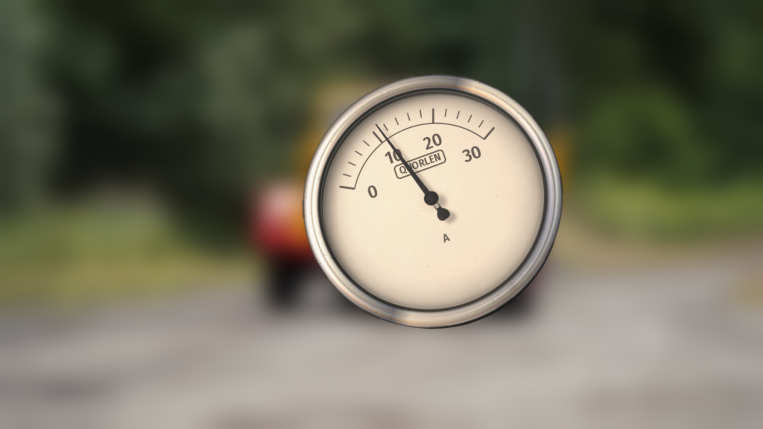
A 11
